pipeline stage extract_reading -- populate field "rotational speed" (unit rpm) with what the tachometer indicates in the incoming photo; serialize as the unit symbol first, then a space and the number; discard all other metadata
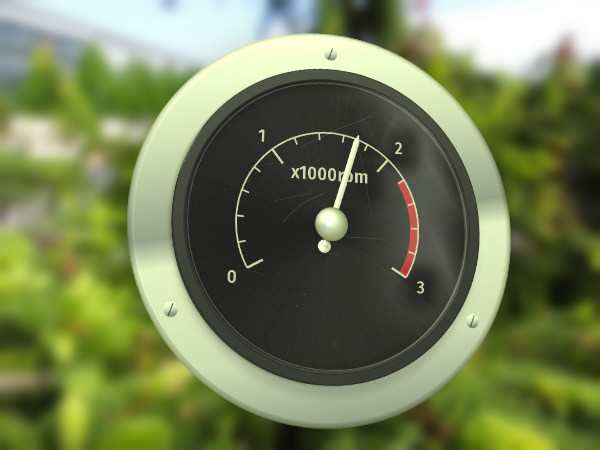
rpm 1700
